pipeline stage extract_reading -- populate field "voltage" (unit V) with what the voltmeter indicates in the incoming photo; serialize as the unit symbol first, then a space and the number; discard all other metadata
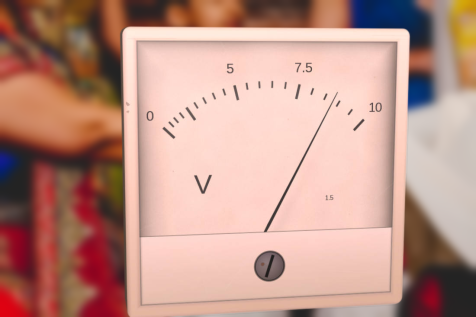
V 8.75
